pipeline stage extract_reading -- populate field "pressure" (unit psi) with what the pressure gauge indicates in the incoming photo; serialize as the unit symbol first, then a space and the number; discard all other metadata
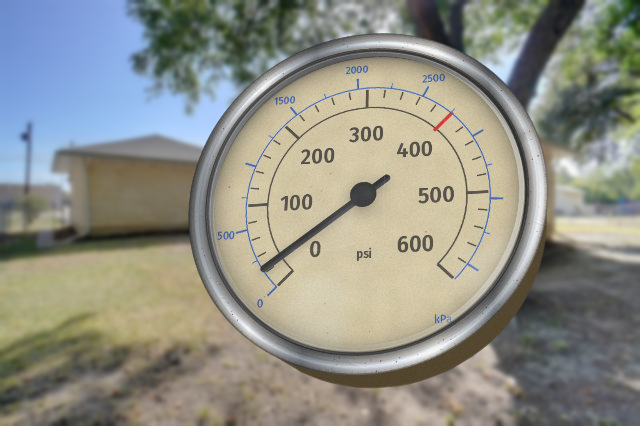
psi 20
